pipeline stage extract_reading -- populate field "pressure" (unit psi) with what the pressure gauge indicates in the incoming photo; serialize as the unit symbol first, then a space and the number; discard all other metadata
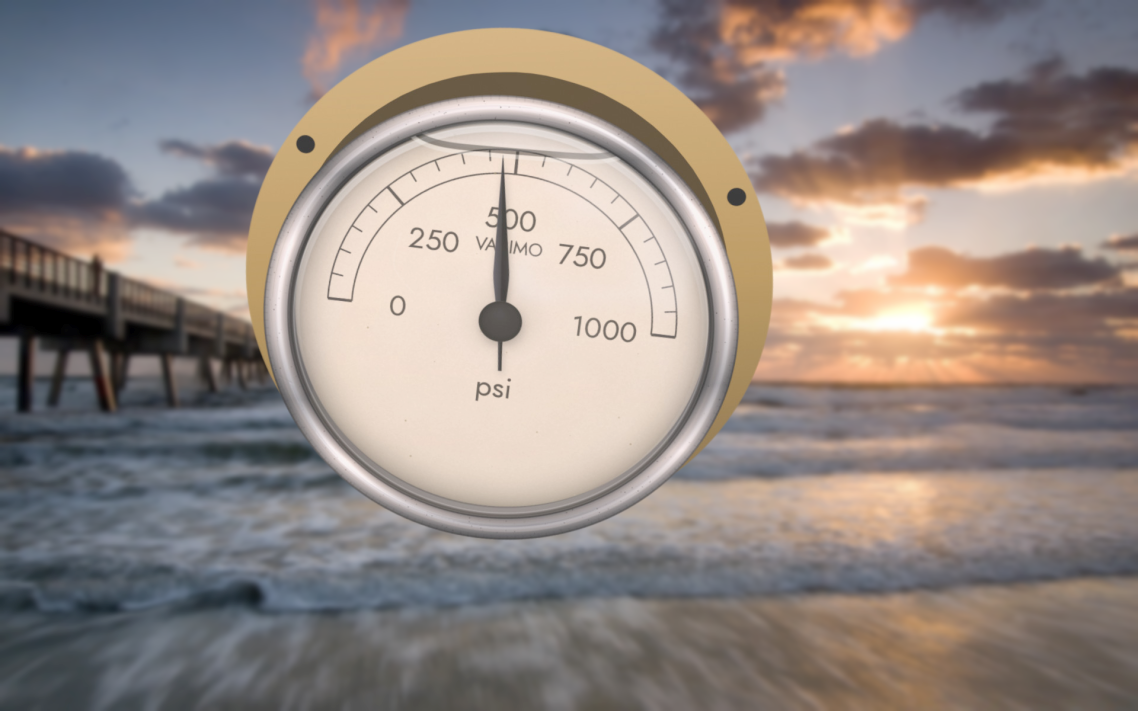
psi 475
